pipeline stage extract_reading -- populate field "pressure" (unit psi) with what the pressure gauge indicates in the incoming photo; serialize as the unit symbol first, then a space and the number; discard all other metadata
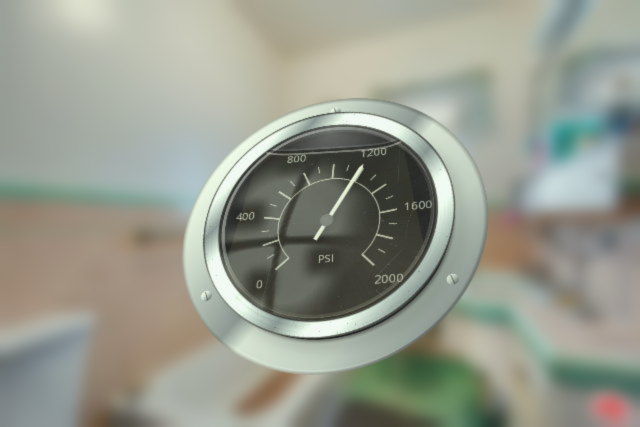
psi 1200
